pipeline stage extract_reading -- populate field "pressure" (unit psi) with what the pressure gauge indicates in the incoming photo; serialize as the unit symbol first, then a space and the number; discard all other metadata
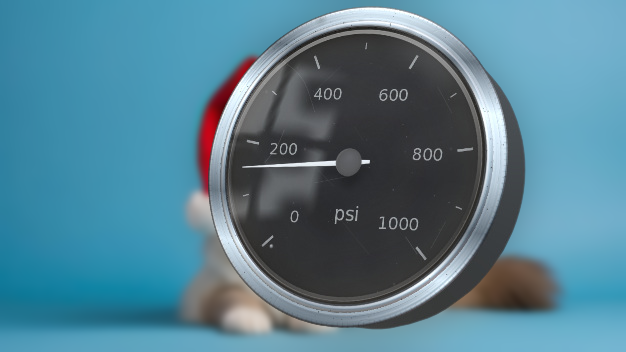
psi 150
